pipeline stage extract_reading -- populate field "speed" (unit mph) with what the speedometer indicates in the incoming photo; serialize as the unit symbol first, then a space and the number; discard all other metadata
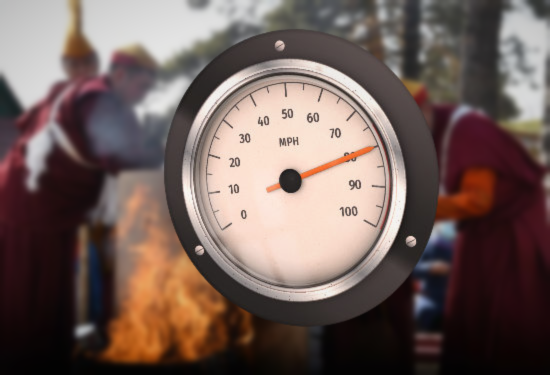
mph 80
